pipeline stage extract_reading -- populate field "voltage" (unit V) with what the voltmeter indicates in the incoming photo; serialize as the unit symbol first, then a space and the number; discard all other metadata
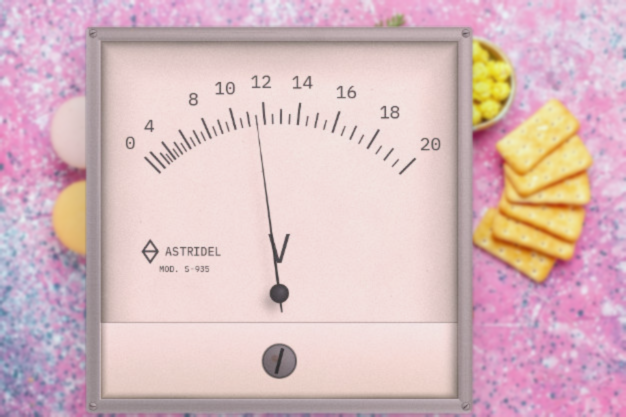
V 11.5
